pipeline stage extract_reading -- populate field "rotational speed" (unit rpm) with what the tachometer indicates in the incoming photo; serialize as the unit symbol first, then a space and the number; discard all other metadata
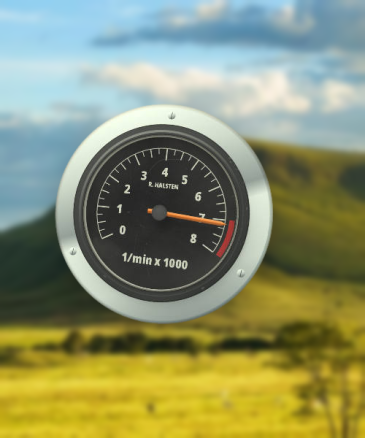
rpm 7125
